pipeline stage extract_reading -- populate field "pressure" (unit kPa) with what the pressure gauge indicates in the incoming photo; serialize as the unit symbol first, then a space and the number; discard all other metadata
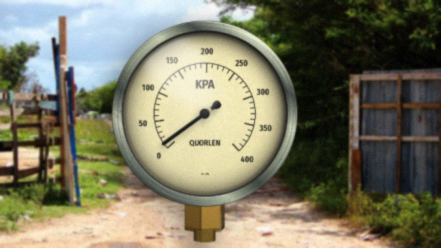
kPa 10
